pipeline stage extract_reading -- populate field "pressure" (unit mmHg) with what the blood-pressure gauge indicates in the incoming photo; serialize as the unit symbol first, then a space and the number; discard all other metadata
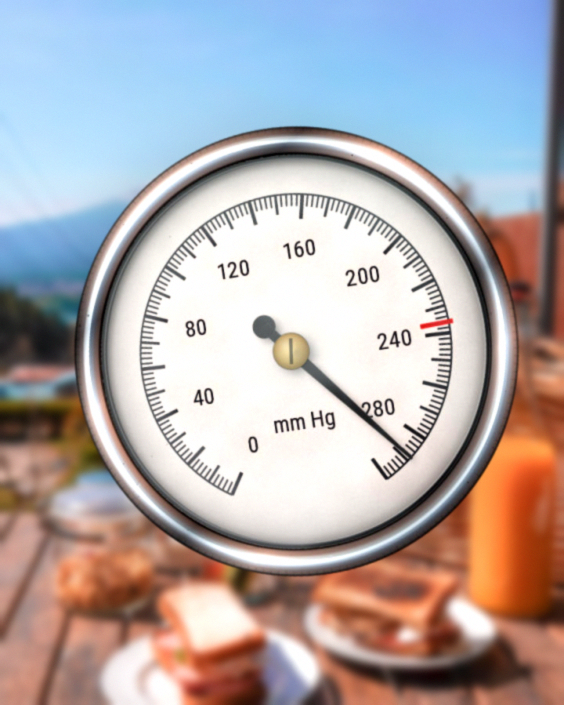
mmHg 288
